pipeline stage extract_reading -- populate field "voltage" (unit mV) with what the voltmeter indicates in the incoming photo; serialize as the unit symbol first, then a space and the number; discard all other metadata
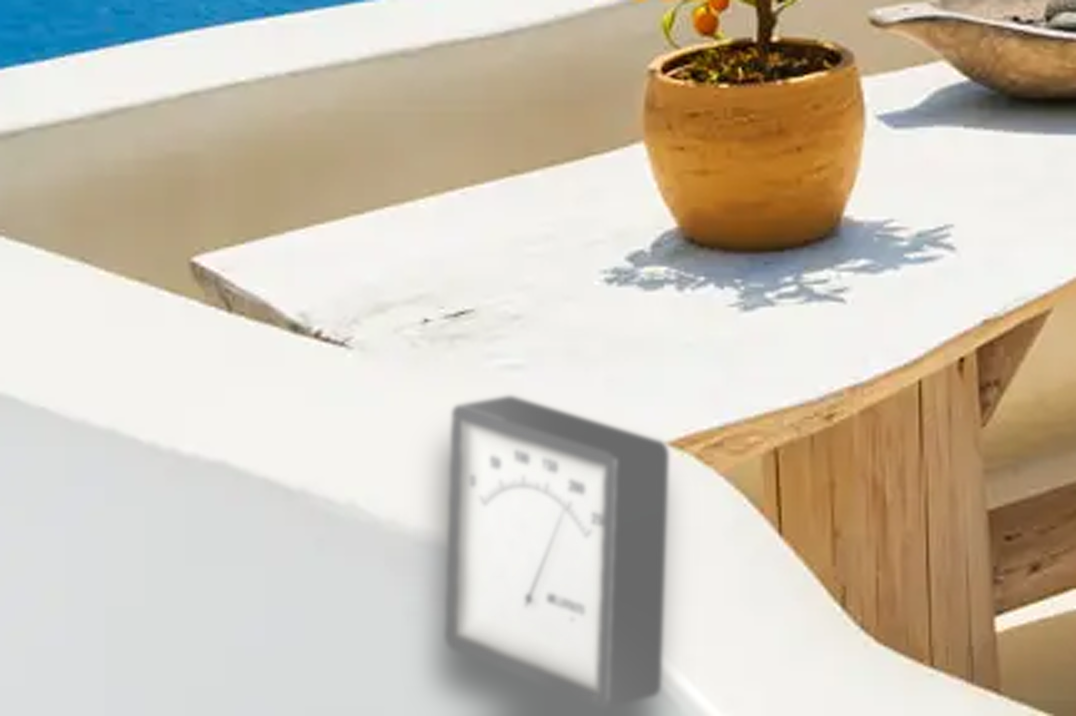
mV 200
